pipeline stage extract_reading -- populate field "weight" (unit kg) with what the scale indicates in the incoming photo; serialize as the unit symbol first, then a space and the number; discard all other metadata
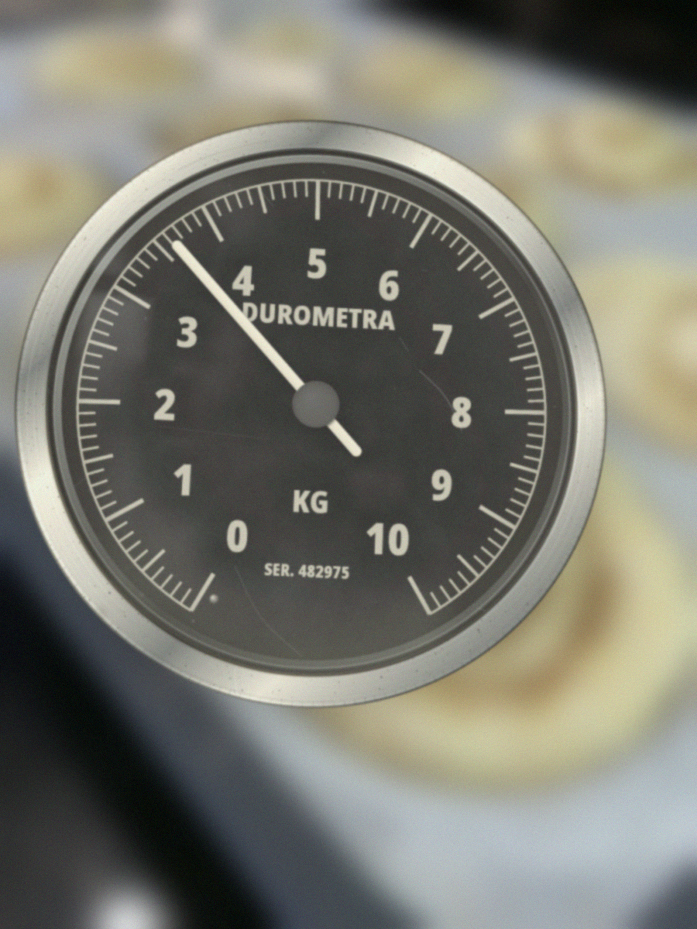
kg 3.6
